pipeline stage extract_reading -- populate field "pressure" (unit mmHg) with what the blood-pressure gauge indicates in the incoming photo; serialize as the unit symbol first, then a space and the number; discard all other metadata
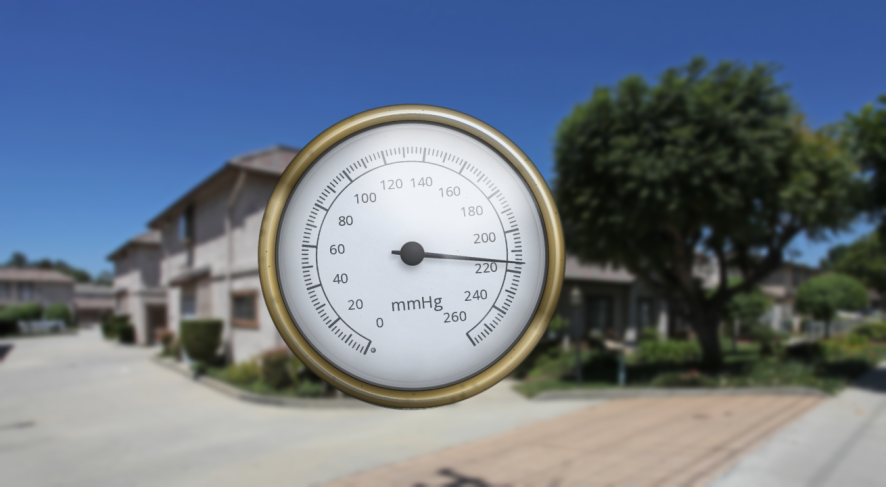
mmHg 216
